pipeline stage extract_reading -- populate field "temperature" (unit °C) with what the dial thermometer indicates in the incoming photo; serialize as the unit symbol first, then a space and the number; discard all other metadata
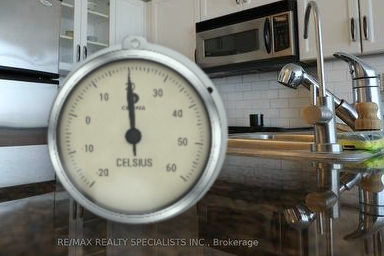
°C 20
